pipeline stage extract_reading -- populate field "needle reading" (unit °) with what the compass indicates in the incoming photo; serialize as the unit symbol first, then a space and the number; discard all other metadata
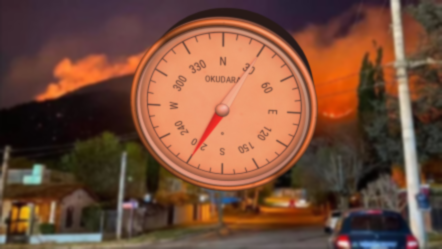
° 210
